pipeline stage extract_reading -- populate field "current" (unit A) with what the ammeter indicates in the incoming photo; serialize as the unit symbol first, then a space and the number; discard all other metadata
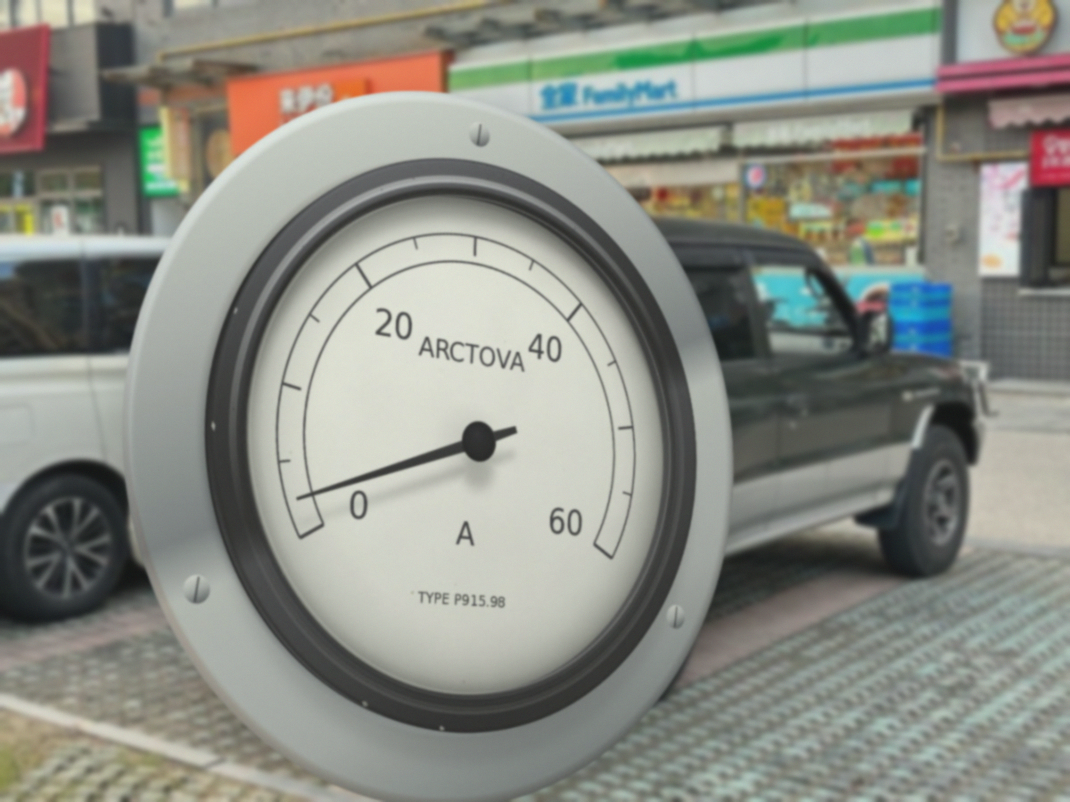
A 2.5
